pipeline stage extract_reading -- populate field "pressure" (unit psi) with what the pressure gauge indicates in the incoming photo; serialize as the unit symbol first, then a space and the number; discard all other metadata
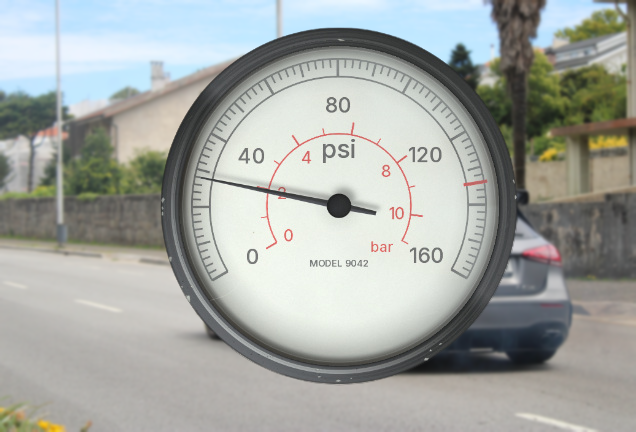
psi 28
